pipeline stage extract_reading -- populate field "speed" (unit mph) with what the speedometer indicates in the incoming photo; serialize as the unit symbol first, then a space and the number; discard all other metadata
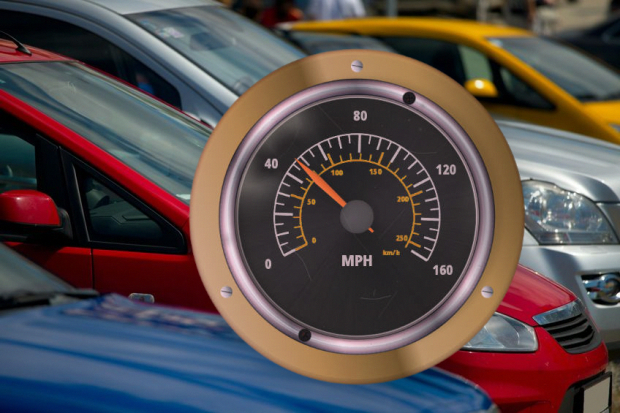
mph 47.5
